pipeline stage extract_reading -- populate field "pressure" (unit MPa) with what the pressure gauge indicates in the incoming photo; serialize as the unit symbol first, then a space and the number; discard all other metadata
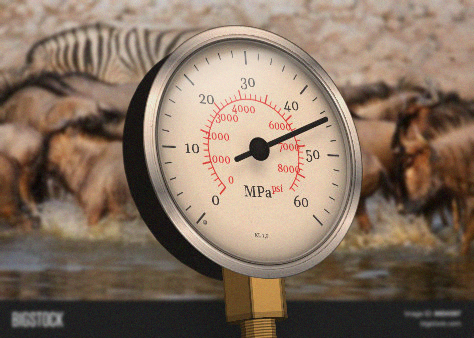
MPa 45
